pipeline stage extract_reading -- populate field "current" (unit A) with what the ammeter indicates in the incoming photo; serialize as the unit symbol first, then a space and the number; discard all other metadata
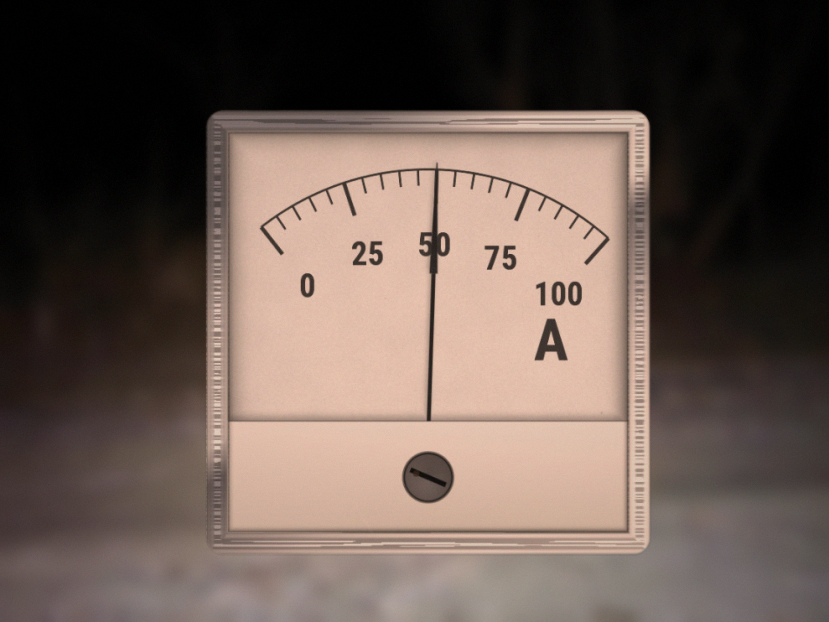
A 50
